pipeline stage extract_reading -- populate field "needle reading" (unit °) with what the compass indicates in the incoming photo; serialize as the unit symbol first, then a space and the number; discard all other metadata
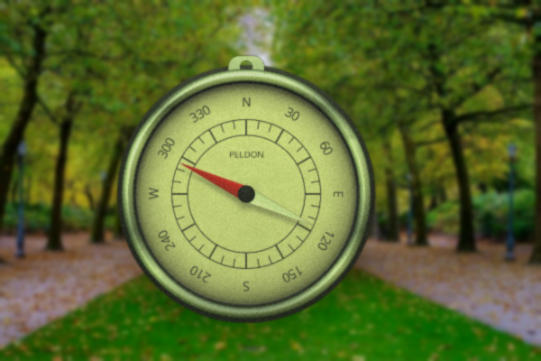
° 295
